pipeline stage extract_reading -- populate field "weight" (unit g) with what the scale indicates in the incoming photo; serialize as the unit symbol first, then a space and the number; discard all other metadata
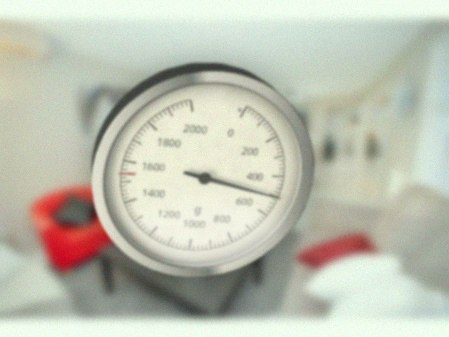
g 500
